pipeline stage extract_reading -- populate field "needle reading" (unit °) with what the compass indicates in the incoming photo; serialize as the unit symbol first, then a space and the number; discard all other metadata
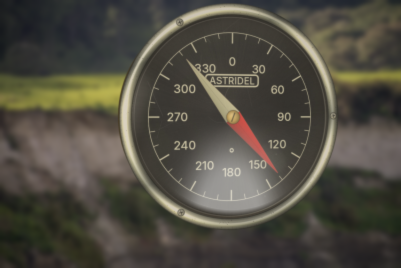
° 140
